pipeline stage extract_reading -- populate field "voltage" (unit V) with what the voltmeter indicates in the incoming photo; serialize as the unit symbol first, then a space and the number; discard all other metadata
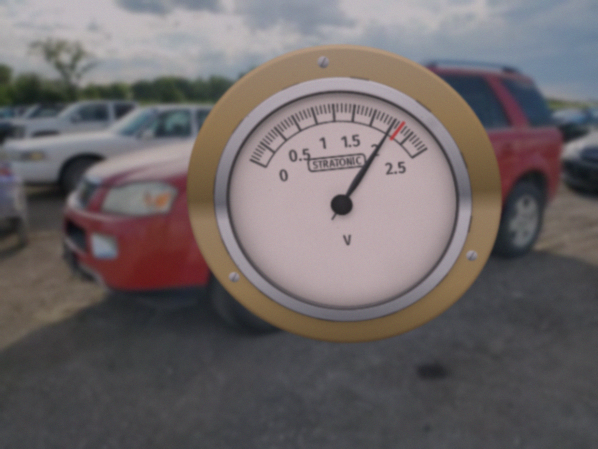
V 2
